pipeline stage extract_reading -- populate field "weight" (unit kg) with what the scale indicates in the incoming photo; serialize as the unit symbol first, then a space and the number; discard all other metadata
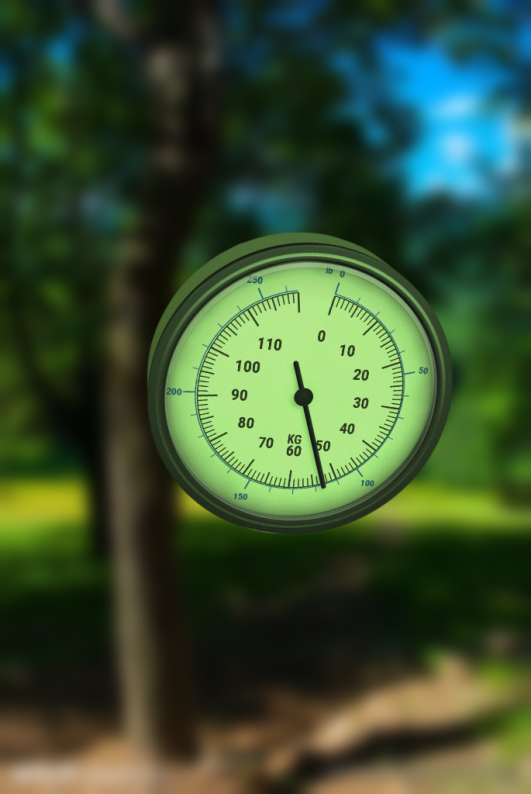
kg 53
